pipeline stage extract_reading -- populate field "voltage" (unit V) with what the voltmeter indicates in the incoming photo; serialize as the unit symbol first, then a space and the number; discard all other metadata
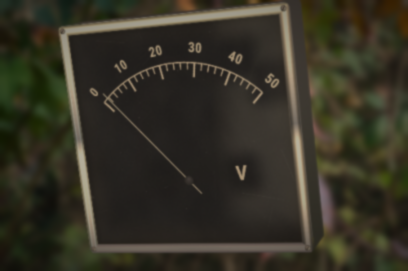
V 2
